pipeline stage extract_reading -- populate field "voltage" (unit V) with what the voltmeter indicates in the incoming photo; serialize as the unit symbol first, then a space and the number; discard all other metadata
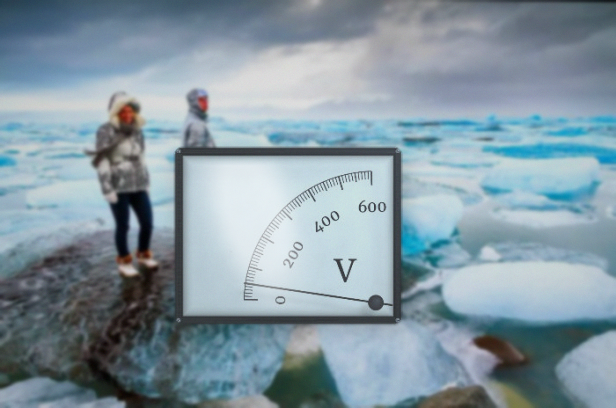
V 50
